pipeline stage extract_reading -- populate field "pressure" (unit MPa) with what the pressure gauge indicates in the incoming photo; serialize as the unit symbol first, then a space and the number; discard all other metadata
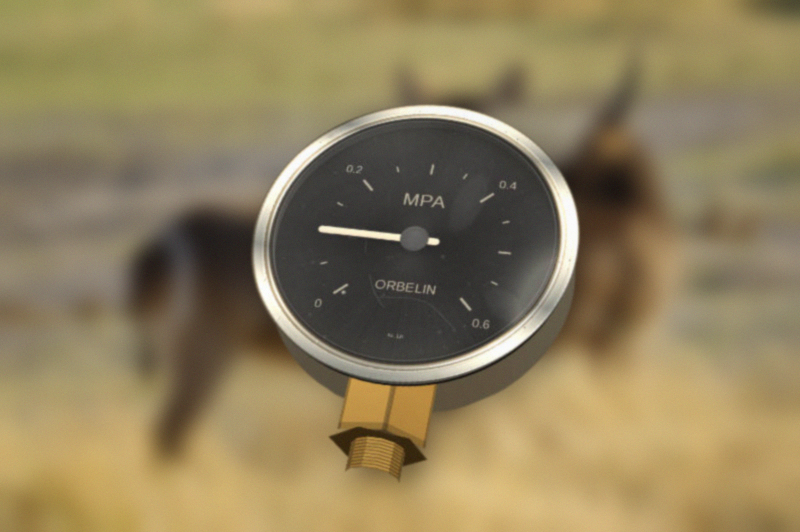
MPa 0.1
